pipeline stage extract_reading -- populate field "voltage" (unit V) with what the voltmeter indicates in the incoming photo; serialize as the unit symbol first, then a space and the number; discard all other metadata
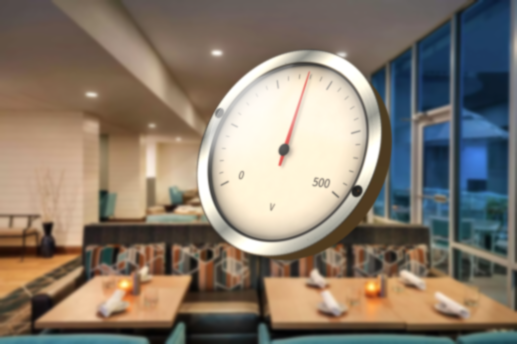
V 260
